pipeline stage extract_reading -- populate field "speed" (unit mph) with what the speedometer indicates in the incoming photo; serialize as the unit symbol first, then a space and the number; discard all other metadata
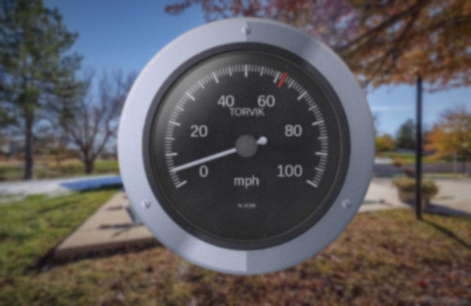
mph 5
